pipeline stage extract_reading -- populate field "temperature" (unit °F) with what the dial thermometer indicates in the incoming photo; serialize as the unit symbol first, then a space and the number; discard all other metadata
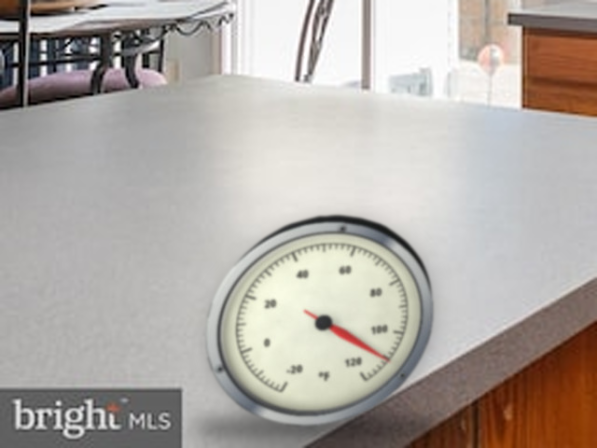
°F 110
